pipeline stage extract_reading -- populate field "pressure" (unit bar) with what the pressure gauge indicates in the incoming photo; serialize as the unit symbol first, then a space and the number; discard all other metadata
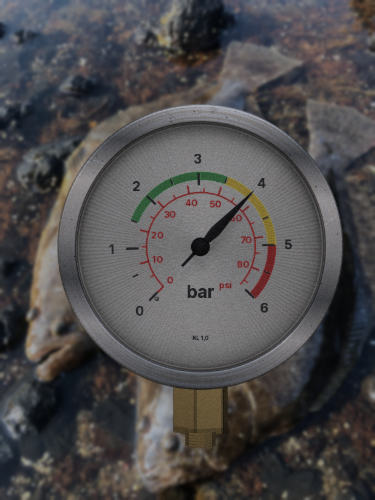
bar 4
